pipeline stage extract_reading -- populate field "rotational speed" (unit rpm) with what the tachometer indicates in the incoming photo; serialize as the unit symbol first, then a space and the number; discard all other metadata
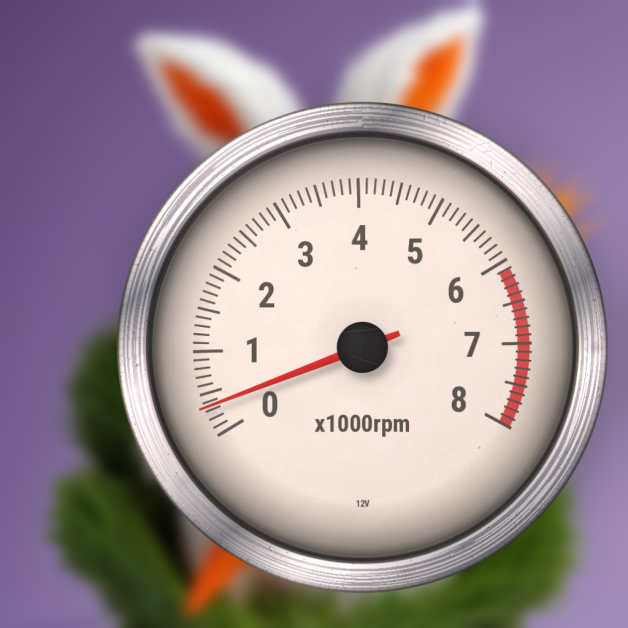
rpm 350
